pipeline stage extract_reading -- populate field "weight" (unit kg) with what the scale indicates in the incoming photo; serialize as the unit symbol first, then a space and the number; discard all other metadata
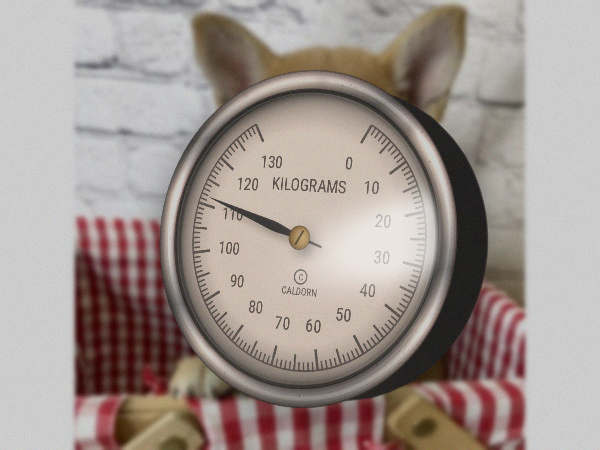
kg 112
